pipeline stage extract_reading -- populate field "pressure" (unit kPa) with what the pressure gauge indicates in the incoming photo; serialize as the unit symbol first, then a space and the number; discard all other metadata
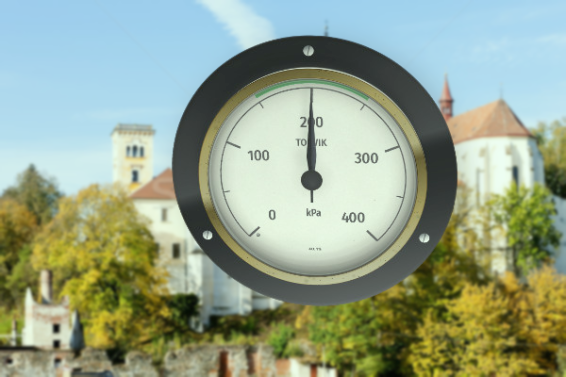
kPa 200
